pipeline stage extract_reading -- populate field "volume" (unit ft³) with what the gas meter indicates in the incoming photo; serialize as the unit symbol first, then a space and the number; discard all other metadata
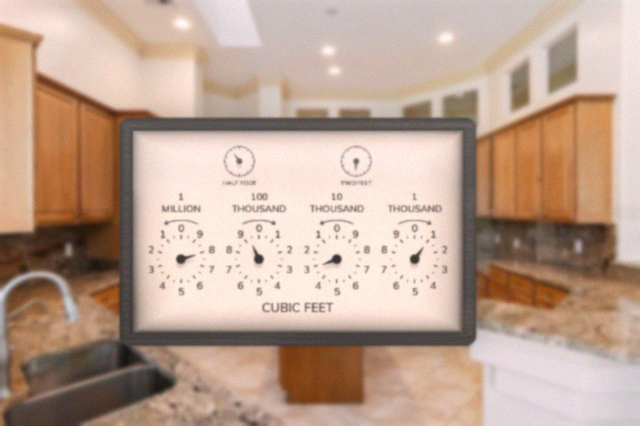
ft³ 793100
